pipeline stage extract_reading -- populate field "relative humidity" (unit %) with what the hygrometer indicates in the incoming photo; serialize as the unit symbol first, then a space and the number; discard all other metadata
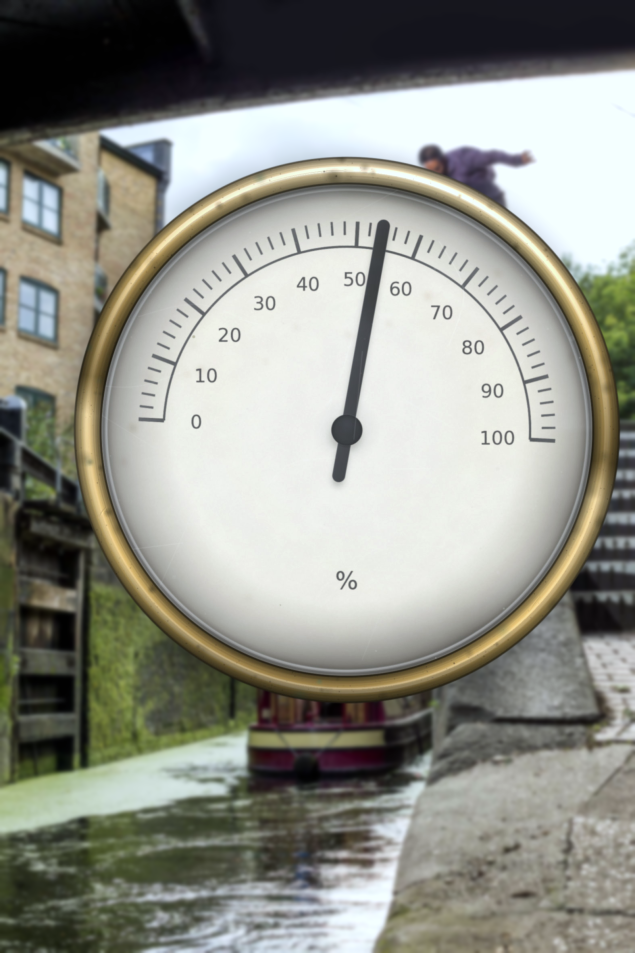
% 54
